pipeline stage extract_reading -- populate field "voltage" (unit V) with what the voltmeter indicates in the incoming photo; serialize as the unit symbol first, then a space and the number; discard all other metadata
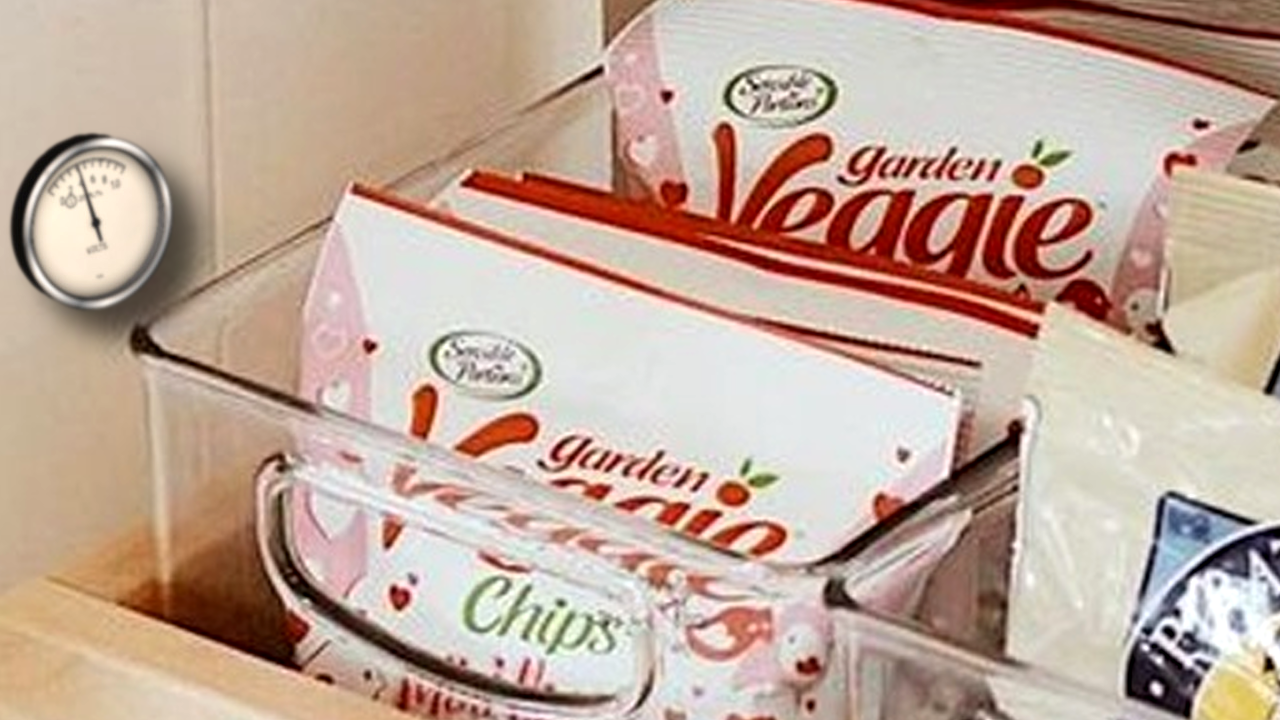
V 4
